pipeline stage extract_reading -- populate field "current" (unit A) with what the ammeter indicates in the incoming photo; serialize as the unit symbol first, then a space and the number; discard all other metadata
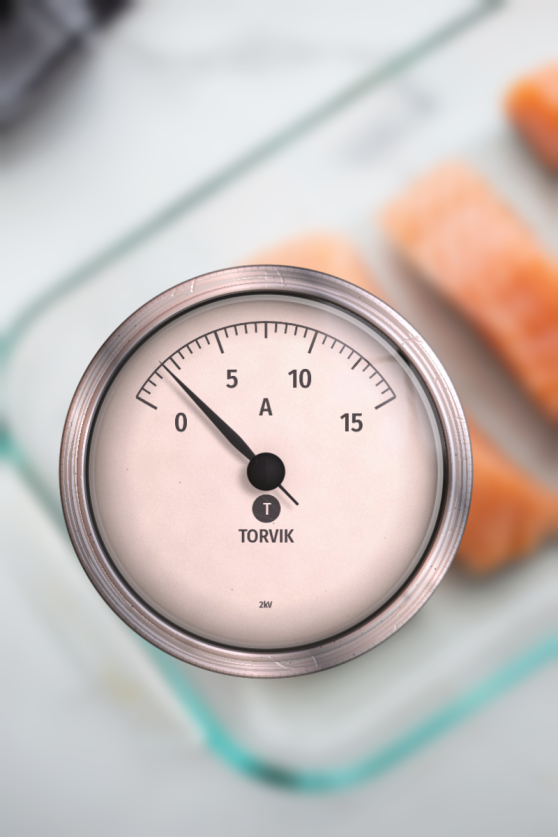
A 2
